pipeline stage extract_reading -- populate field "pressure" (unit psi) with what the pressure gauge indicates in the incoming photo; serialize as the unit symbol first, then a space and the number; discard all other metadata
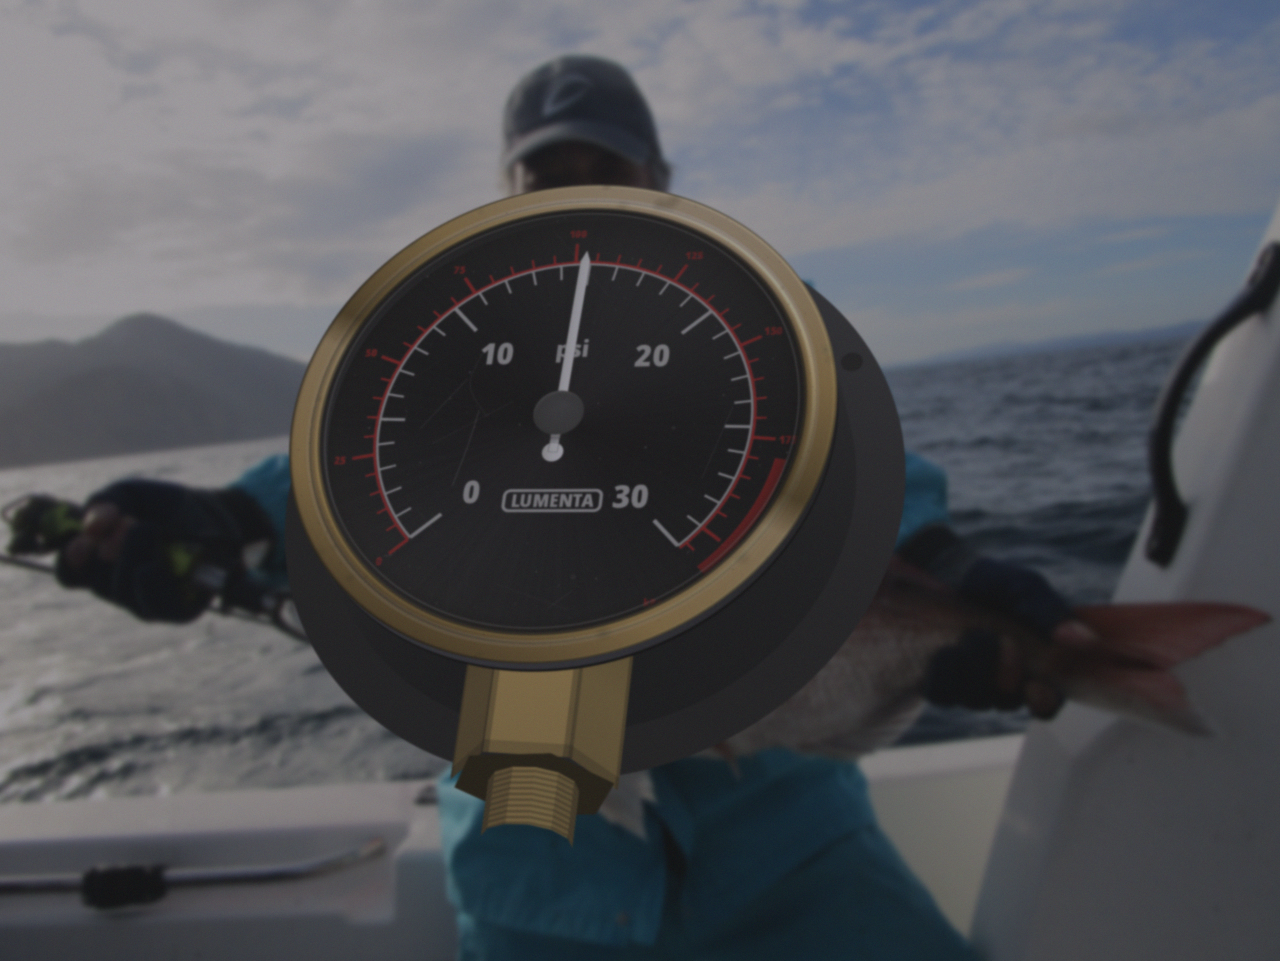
psi 15
